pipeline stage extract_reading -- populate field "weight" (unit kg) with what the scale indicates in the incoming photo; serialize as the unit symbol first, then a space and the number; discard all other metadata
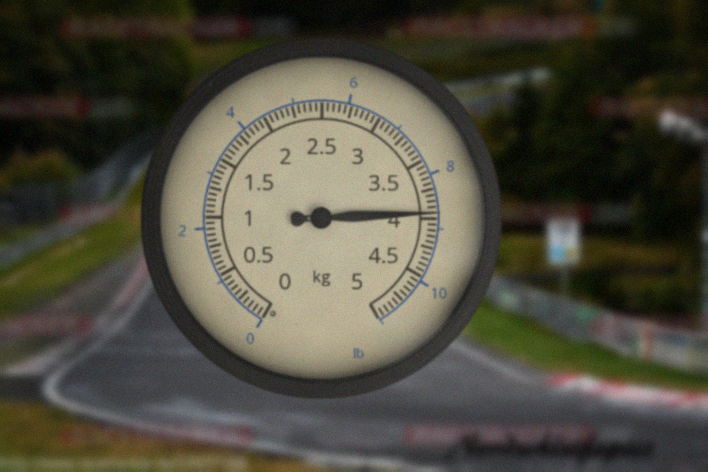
kg 3.95
